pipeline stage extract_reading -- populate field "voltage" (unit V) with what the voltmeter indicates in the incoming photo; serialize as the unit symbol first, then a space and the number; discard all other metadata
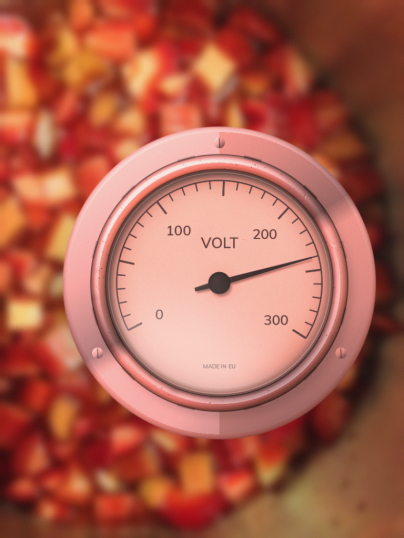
V 240
